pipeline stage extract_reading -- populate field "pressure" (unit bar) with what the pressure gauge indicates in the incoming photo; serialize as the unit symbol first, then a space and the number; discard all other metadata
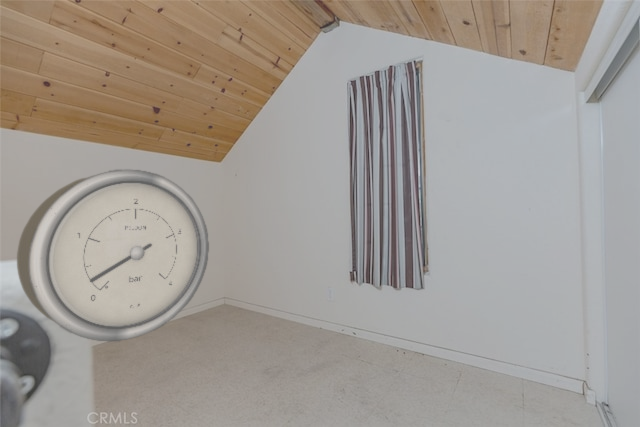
bar 0.25
